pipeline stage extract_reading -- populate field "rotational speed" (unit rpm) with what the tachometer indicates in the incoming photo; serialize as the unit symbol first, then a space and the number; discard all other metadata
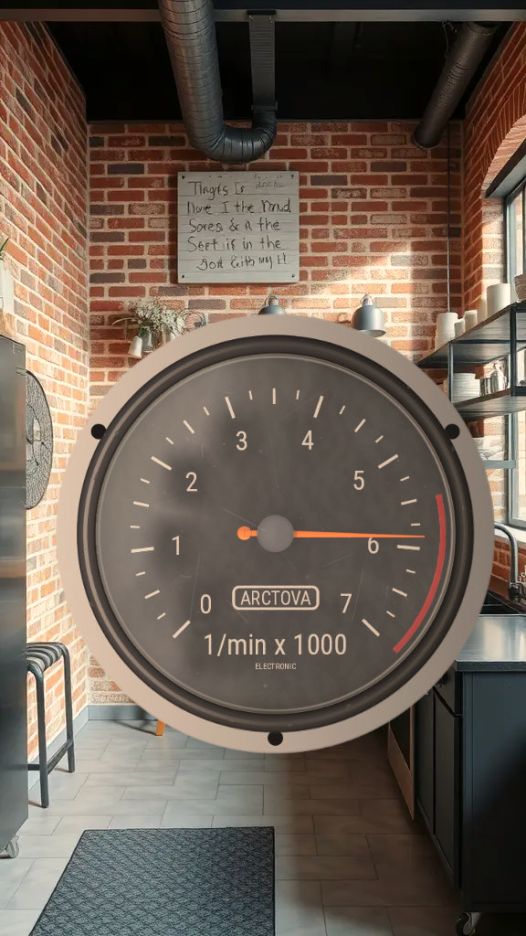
rpm 5875
